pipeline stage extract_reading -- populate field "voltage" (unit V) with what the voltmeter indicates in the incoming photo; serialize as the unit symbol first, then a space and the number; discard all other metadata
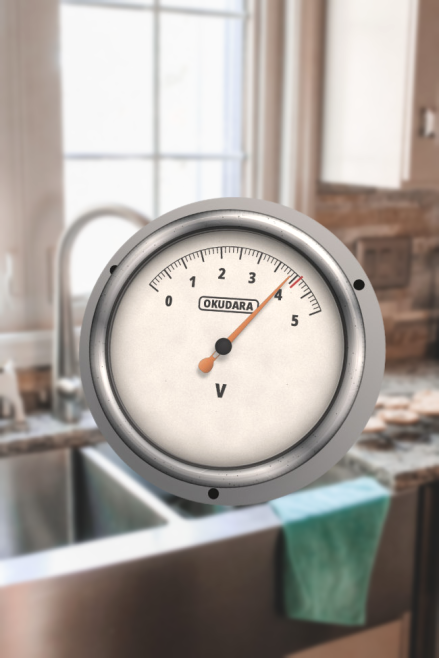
V 3.9
